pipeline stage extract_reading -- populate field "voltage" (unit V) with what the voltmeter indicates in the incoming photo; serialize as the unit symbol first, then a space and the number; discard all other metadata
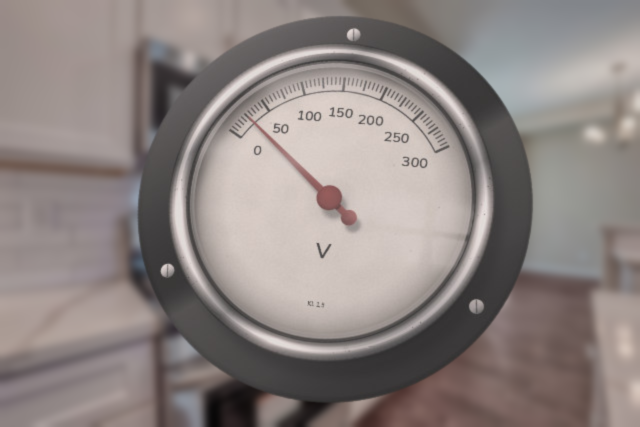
V 25
